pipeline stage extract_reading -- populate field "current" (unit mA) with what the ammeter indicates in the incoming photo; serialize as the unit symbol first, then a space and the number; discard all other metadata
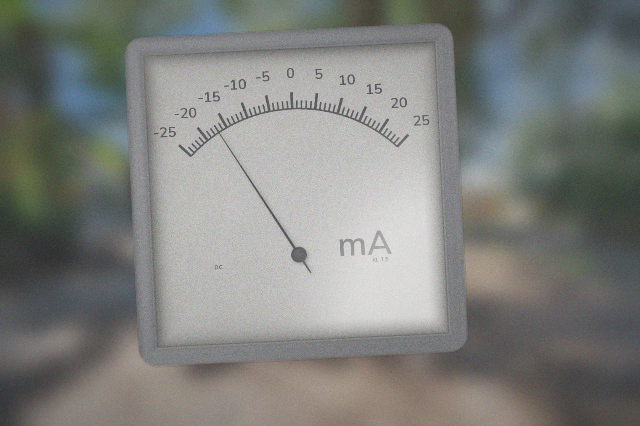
mA -17
